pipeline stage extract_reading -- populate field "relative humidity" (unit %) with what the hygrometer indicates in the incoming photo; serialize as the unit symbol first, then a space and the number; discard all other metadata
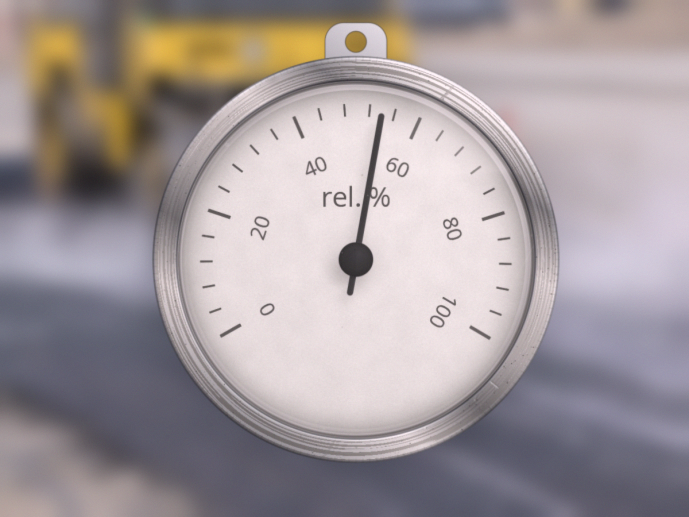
% 54
